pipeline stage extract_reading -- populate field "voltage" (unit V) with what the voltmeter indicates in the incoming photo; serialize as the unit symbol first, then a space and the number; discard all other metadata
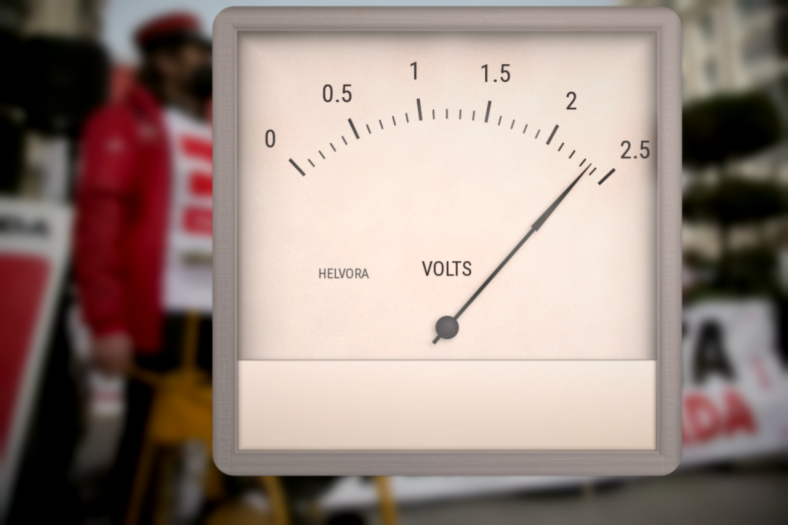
V 2.35
